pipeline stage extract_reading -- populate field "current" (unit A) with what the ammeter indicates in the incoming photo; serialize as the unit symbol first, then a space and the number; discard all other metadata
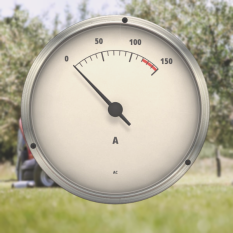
A 0
